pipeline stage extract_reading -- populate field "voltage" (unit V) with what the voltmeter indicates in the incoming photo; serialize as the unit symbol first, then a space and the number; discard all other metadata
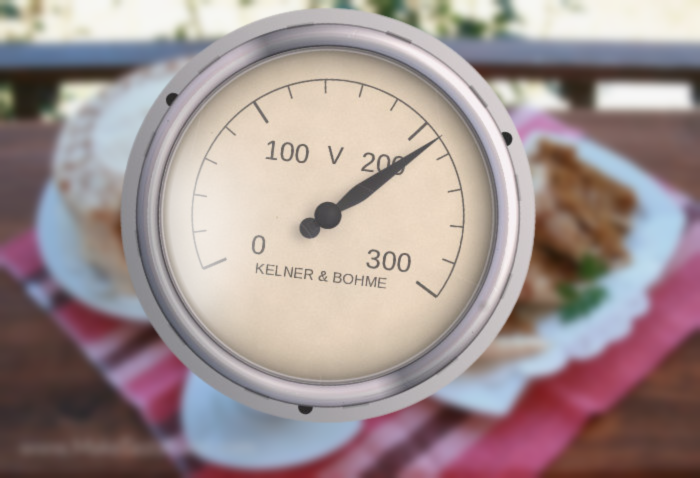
V 210
